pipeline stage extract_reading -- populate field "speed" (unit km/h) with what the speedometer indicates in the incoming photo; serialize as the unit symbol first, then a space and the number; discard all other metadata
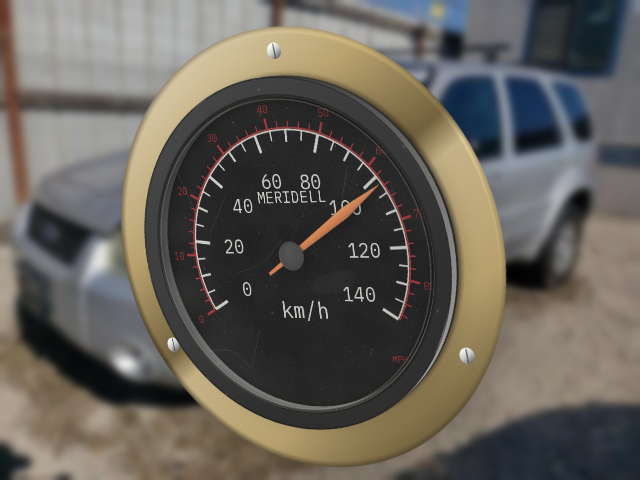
km/h 102.5
